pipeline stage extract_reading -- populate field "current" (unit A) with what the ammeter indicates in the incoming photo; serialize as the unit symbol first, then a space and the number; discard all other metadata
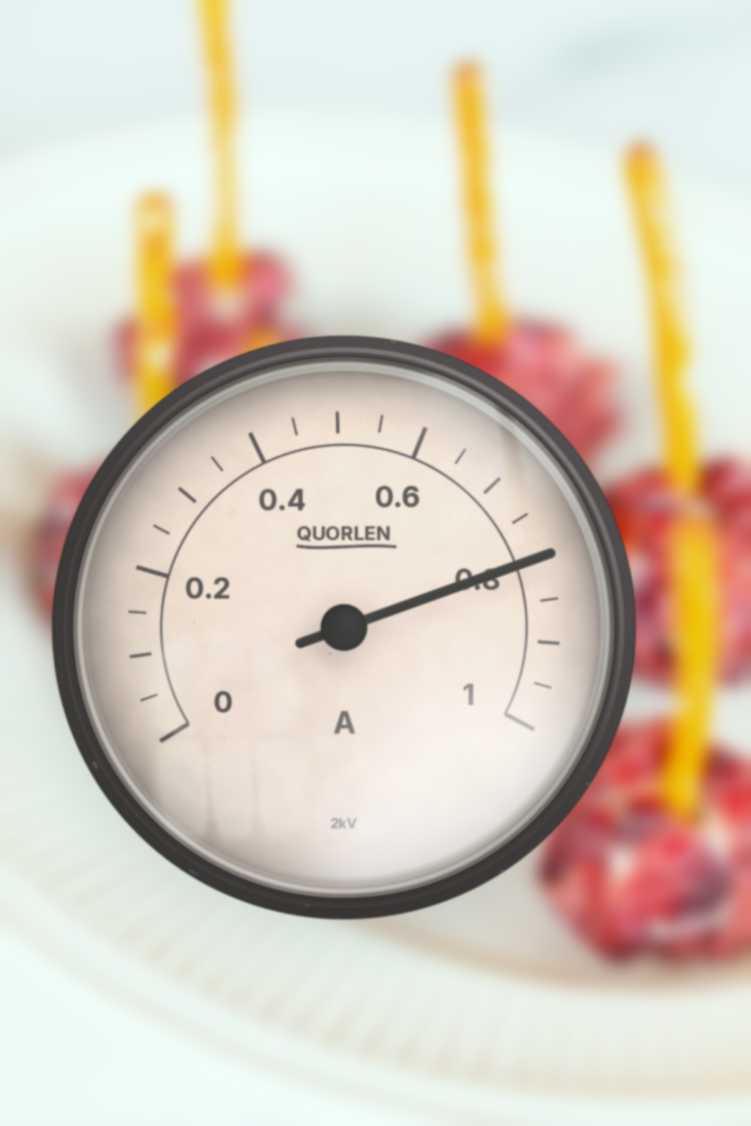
A 0.8
